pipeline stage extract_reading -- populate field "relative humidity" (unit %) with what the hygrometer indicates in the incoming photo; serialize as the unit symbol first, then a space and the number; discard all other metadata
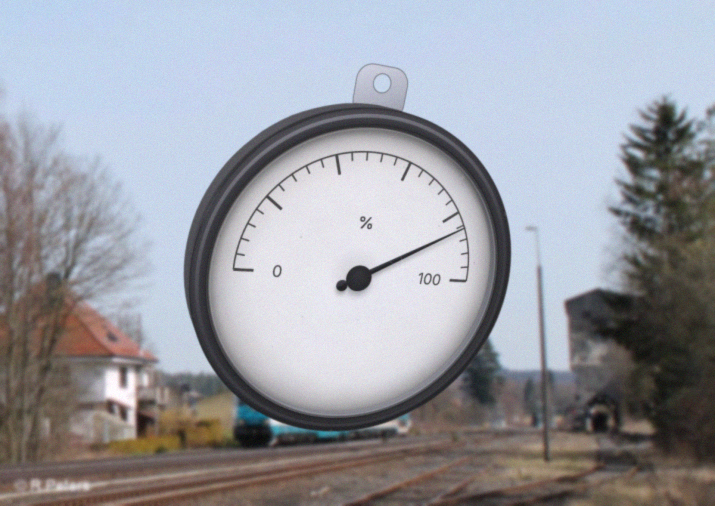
% 84
